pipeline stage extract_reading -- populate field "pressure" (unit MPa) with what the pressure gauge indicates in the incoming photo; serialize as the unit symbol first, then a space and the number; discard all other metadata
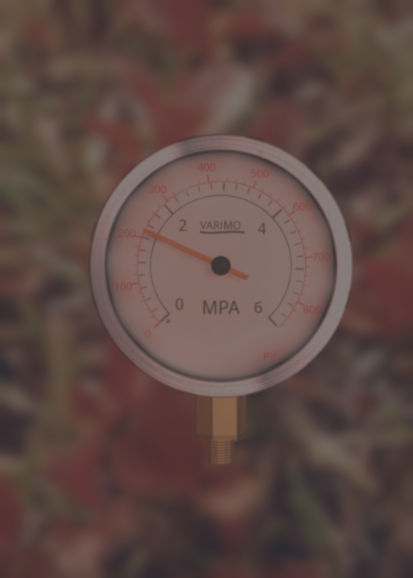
MPa 1.5
